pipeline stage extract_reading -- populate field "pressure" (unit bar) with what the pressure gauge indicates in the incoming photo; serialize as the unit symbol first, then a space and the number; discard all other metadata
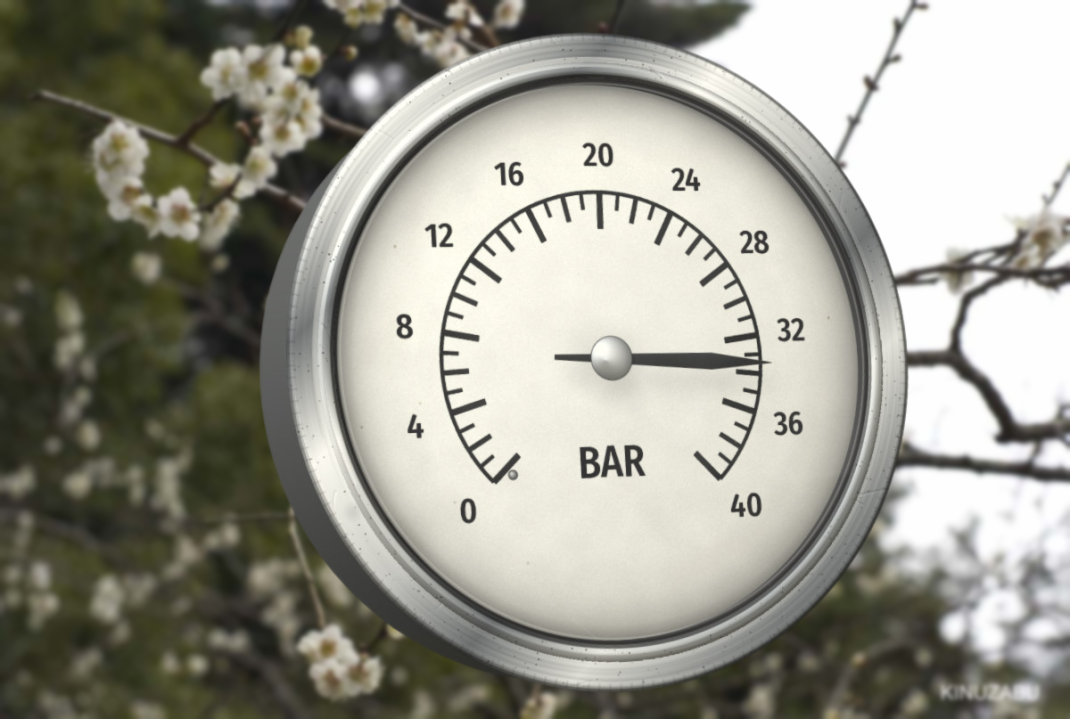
bar 33.5
